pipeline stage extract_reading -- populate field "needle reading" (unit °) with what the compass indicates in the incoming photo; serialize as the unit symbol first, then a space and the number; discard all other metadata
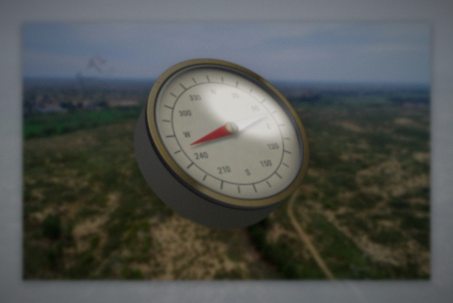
° 255
